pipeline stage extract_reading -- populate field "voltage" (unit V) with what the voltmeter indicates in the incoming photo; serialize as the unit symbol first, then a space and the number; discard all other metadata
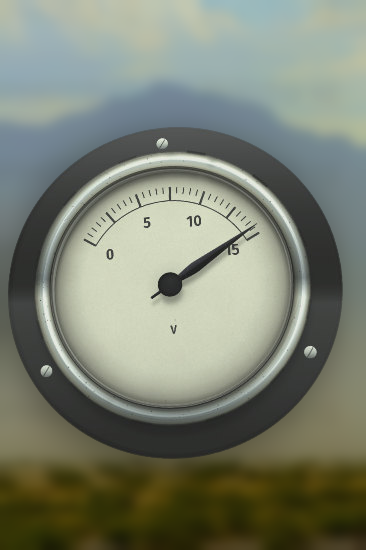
V 14.5
